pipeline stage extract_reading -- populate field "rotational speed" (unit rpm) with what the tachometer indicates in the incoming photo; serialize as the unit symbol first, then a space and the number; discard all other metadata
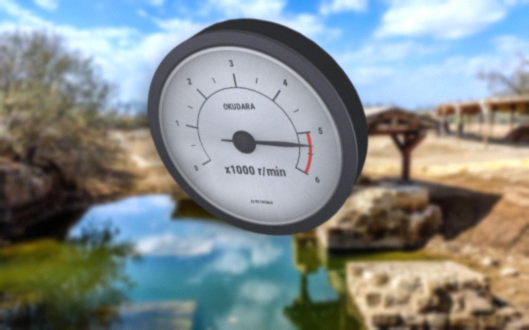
rpm 5250
